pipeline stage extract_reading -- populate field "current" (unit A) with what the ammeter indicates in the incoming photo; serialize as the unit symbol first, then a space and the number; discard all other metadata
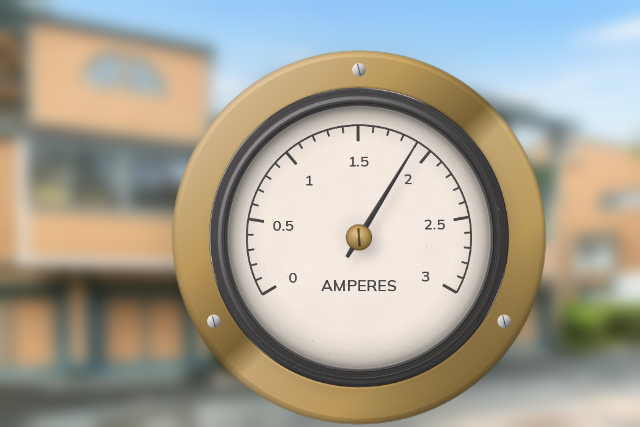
A 1.9
